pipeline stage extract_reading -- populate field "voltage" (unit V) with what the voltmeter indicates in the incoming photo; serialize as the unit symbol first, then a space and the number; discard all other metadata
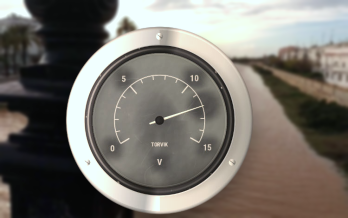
V 12
